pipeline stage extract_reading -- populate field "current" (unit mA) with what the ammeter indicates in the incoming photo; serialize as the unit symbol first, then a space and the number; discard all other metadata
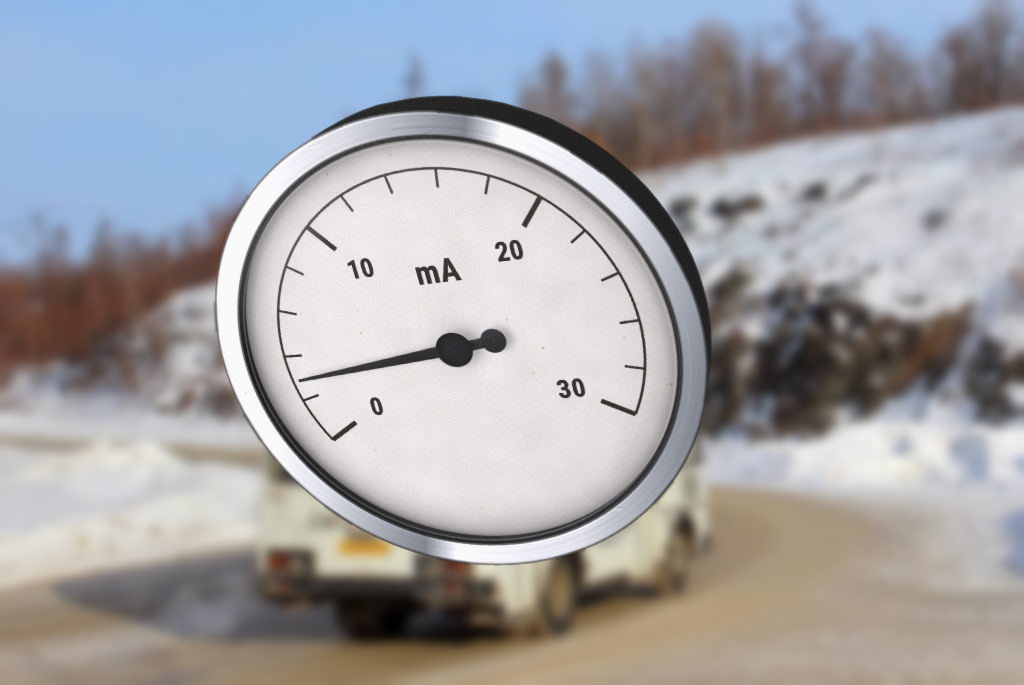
mA 3
